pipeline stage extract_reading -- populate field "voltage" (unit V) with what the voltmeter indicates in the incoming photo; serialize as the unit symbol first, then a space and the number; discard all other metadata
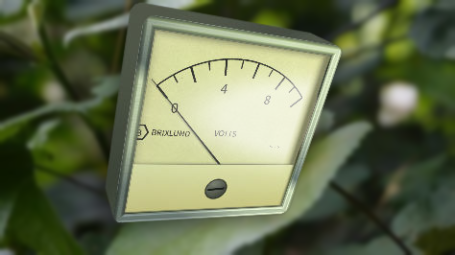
V 0
